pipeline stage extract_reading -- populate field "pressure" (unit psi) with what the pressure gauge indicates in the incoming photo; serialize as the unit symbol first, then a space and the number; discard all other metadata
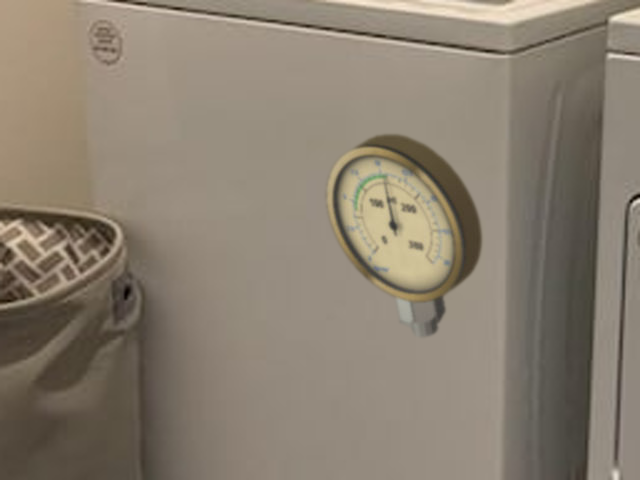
psi 150
